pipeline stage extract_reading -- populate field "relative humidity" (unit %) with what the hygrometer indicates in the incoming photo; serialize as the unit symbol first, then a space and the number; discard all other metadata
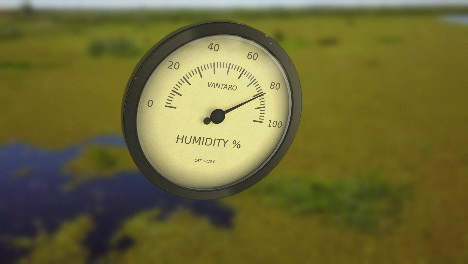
% 80
